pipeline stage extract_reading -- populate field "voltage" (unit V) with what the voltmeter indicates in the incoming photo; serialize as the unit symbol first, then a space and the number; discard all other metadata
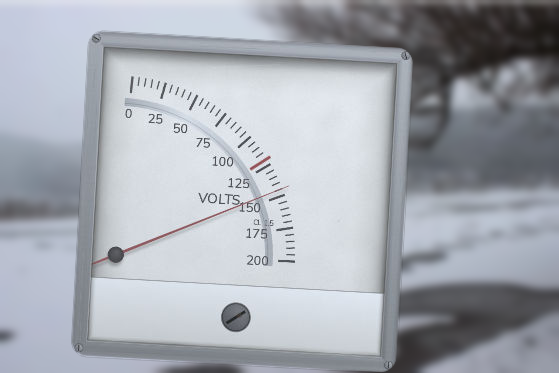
V 145
